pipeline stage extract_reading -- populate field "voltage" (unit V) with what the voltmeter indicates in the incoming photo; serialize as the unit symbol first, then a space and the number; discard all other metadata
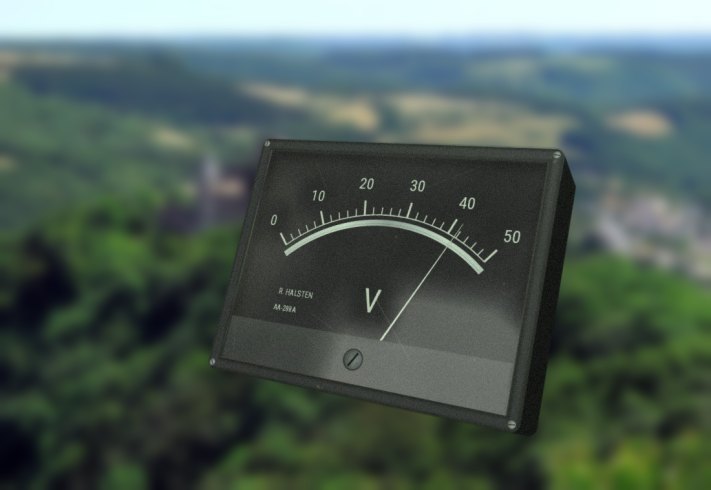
V 42
